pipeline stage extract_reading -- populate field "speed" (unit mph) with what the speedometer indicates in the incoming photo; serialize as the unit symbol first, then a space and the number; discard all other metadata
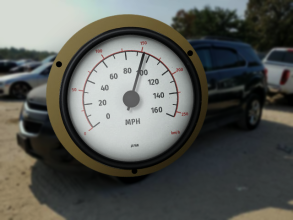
mph 95
